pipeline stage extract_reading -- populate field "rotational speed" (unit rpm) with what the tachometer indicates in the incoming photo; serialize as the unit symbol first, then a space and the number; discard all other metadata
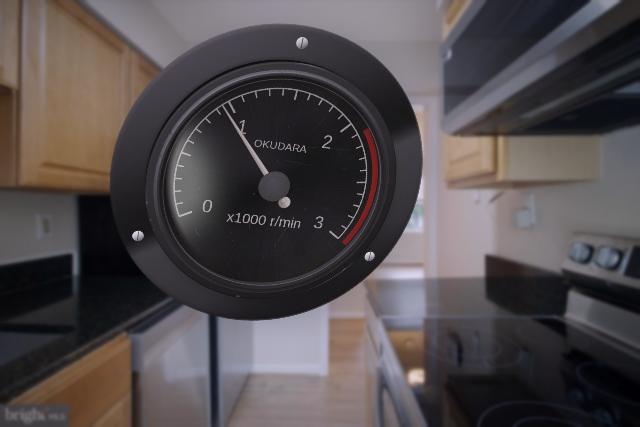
rpm 950
